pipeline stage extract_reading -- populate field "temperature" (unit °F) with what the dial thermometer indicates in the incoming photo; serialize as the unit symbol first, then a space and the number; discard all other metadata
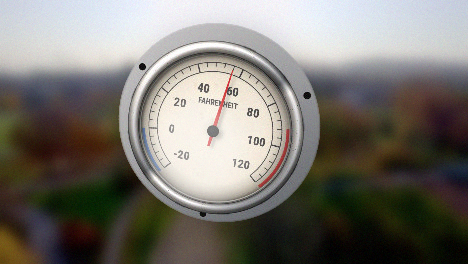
°F 56
